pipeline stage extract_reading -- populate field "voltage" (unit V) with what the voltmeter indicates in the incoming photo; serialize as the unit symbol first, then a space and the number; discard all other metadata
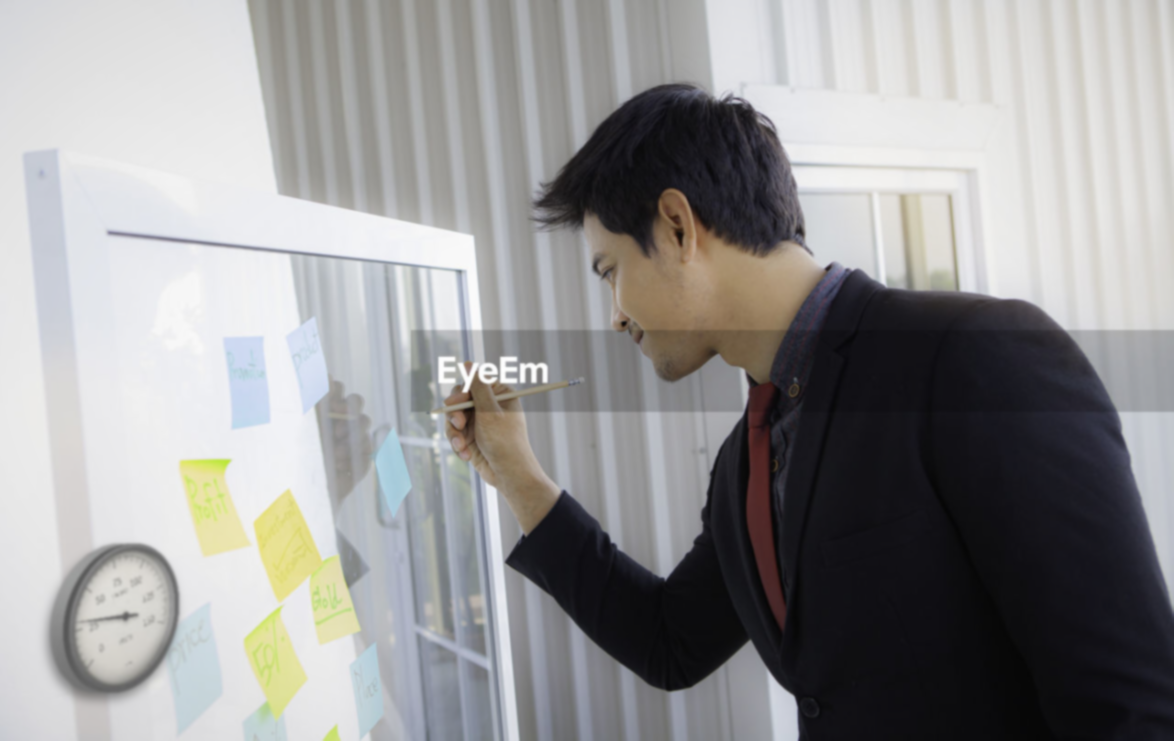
V 30
